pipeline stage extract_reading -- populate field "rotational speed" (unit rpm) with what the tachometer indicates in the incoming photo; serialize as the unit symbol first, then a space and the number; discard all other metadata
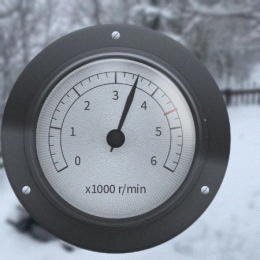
rpm 3500
